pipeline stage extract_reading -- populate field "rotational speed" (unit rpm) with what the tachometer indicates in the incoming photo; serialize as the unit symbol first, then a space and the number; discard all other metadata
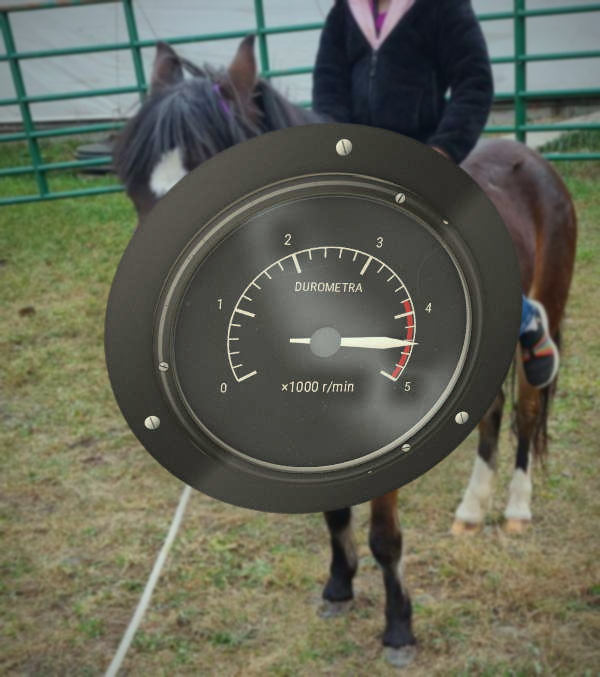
rpm 4400
